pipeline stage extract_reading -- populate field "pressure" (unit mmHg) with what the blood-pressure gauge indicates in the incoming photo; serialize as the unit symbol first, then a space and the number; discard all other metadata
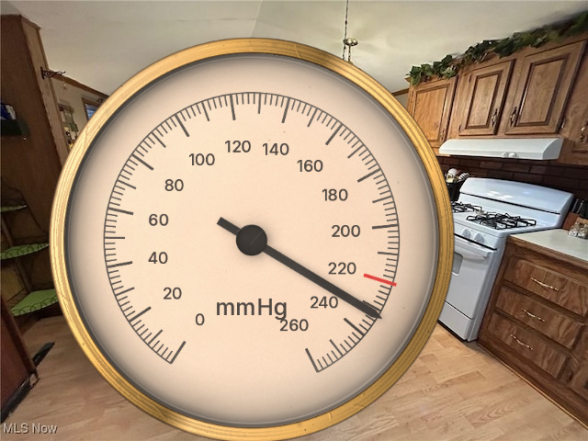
mmHg 232
